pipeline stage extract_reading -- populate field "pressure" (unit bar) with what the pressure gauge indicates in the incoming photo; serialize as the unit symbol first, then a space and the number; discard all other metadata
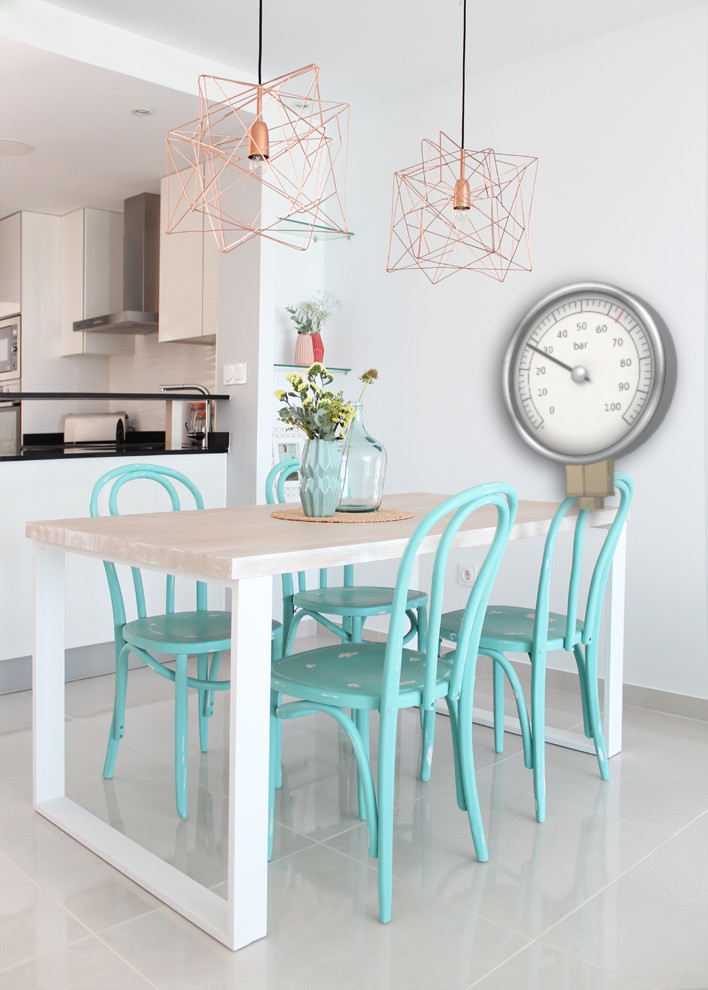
bar 28
